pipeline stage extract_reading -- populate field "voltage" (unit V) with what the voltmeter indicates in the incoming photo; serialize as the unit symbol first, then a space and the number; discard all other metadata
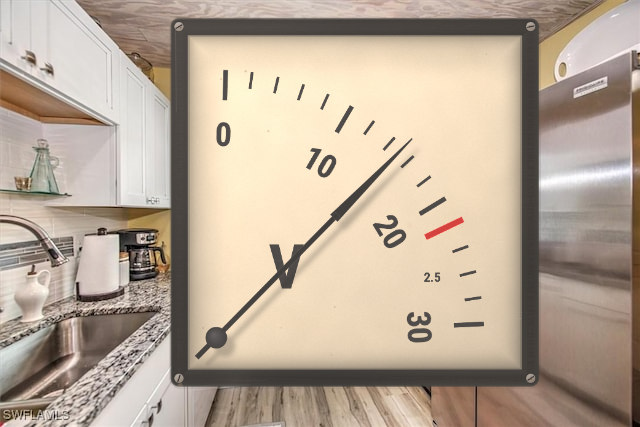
V 15
